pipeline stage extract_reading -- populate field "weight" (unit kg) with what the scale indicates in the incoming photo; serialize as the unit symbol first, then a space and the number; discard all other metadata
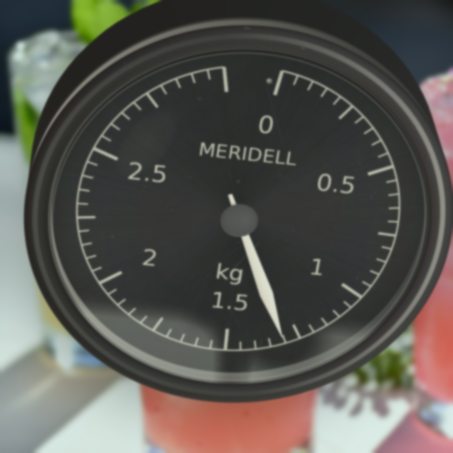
kg 1.3
